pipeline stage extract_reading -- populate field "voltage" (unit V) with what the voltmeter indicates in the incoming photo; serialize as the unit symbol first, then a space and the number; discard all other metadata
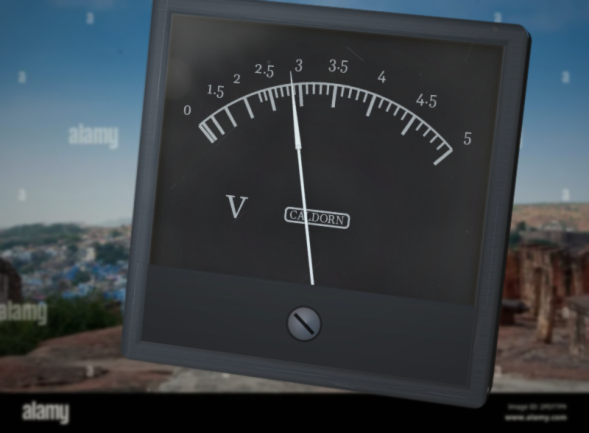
V 2.9
